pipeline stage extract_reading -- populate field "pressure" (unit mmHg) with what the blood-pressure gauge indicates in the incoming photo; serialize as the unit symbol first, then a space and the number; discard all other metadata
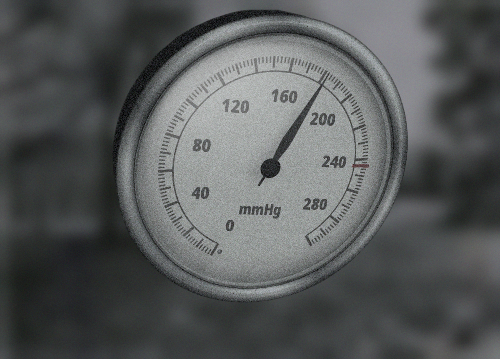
mmHg 180
